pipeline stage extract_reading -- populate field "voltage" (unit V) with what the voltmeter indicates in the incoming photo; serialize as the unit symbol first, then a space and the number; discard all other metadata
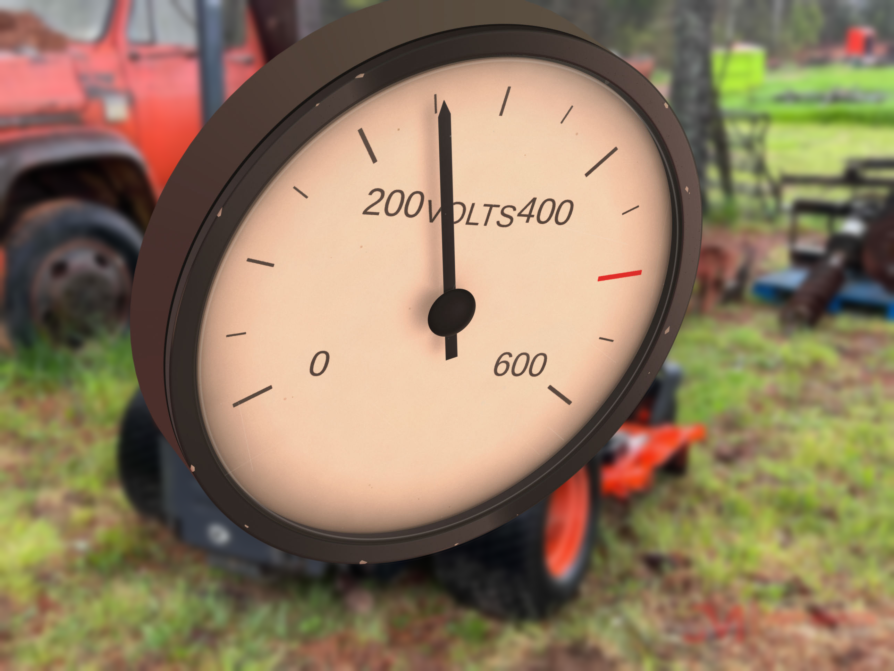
V 250
